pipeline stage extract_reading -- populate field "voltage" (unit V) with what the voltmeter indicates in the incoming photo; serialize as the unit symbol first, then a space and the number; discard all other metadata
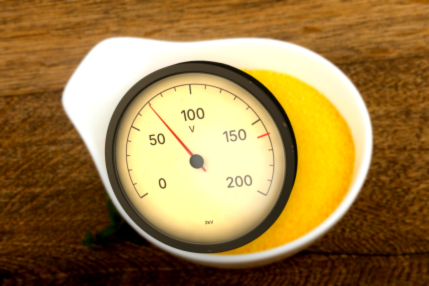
V 70
